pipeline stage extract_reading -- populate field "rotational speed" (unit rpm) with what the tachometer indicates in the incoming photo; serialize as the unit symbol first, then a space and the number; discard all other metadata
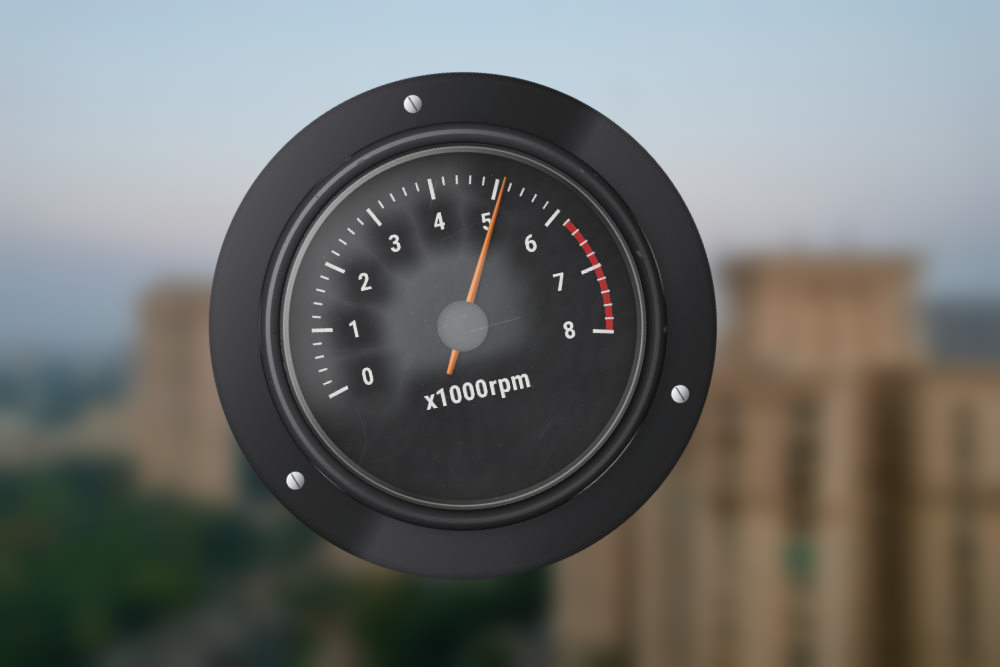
rpm 5100
